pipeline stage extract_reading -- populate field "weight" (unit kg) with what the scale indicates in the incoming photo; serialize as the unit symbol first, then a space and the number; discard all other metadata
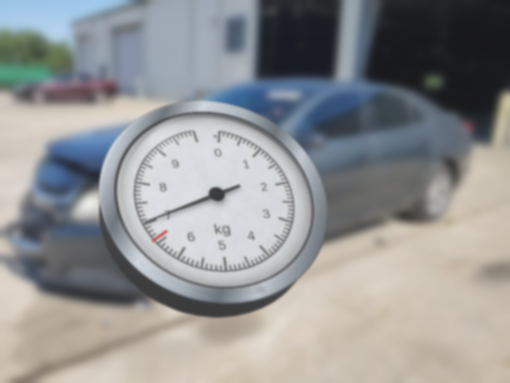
kg 7
